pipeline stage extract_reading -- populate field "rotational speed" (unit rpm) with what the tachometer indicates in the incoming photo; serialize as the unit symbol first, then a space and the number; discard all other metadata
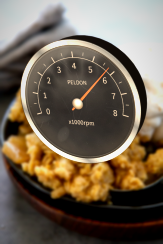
rpm 5750
